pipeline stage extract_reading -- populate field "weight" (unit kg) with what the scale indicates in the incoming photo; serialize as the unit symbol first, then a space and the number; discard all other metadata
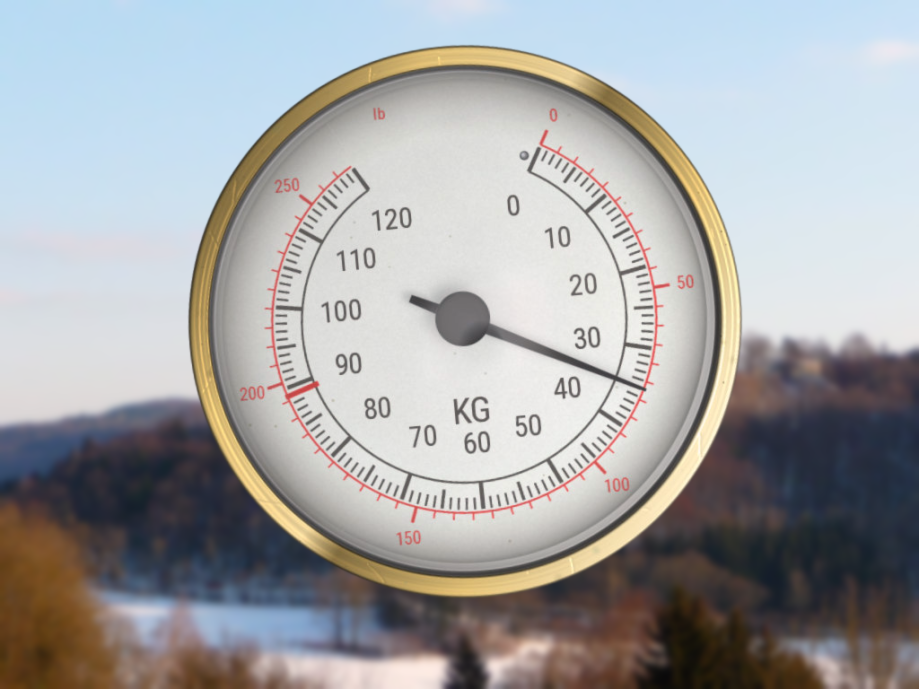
kg 35
